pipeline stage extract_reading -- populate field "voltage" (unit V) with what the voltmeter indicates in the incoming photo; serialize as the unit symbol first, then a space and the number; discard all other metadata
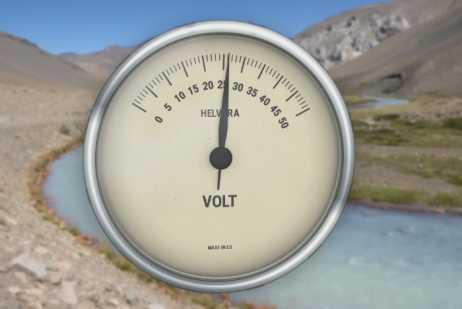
V 26
